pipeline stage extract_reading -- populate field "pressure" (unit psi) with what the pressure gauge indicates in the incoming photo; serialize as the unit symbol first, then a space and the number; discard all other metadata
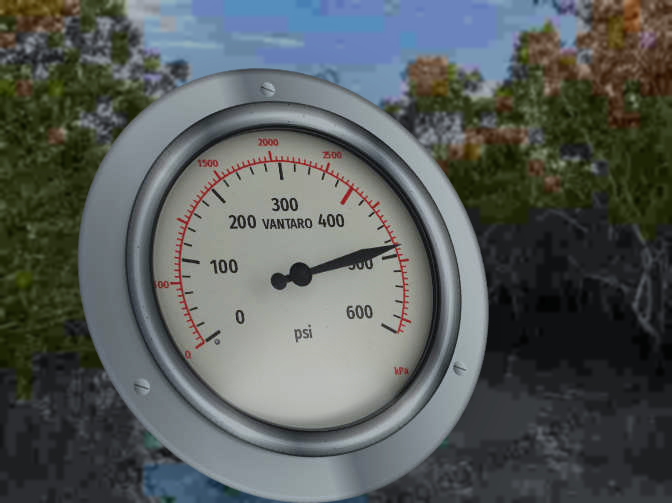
psi 490
